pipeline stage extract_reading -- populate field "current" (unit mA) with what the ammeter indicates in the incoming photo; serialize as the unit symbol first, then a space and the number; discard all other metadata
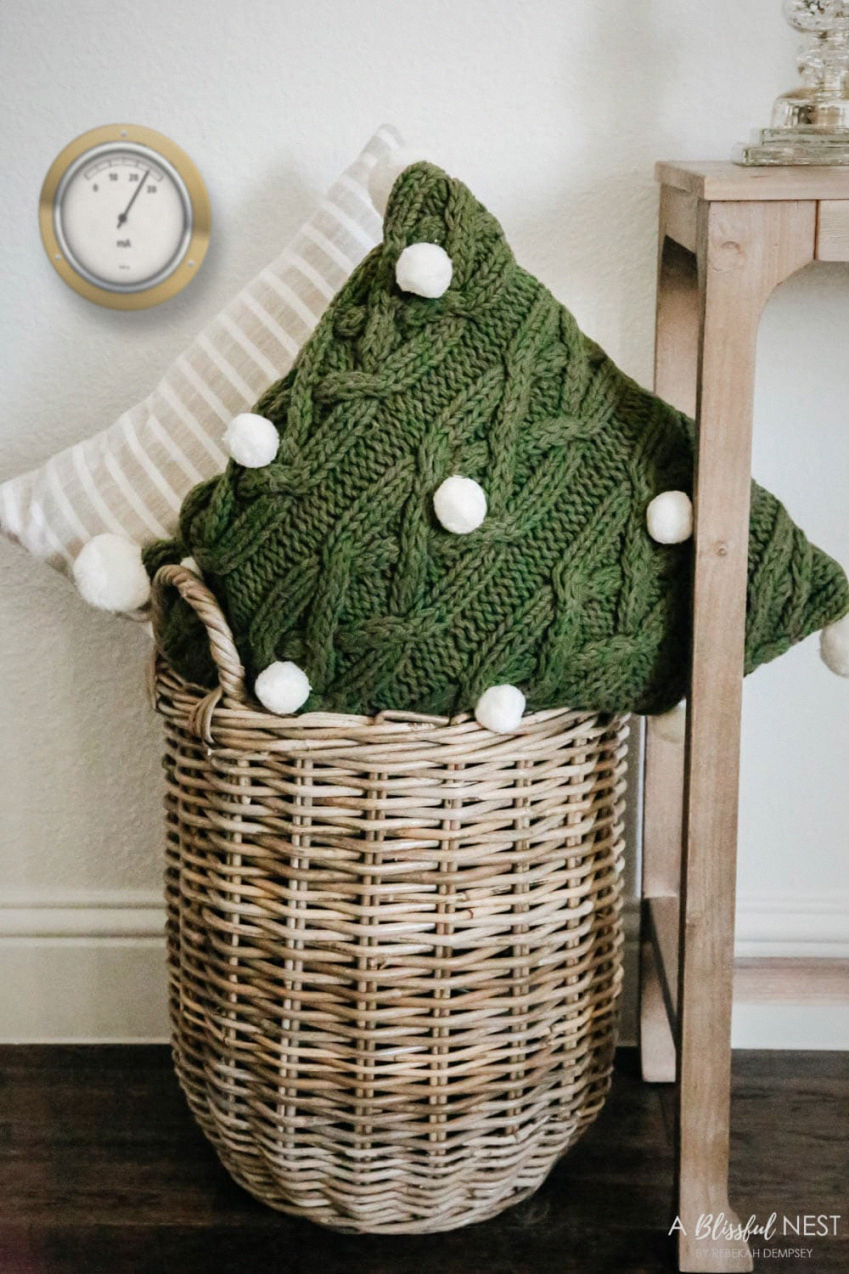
mA 25
